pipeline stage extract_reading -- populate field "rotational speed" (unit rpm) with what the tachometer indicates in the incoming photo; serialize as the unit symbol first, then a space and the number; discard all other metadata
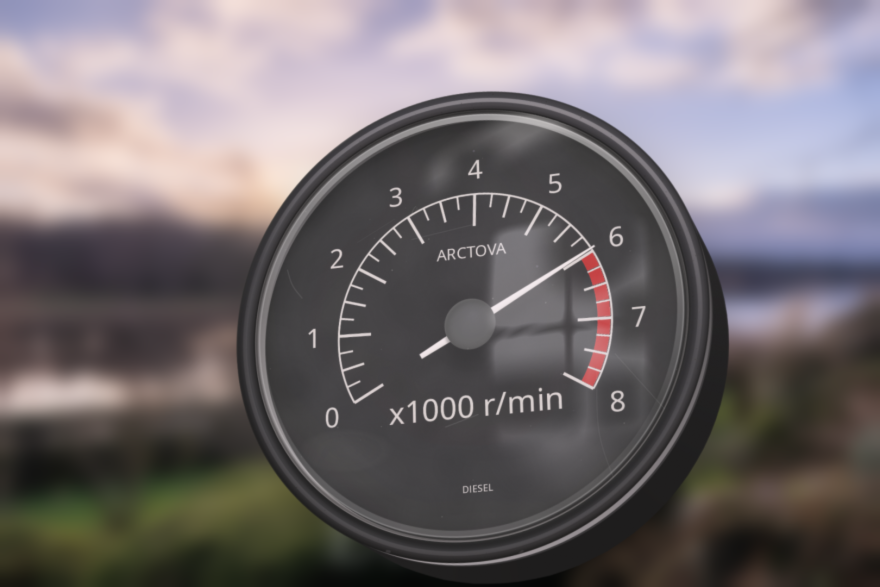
rpm 6000
